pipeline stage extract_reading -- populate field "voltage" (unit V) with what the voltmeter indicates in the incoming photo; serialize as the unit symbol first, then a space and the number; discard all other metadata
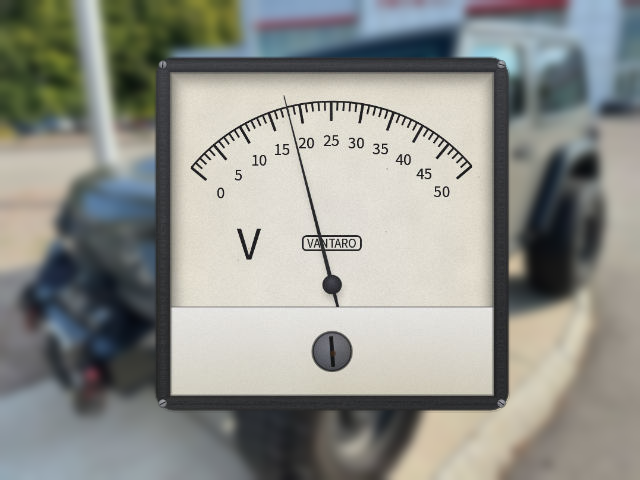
V 18
